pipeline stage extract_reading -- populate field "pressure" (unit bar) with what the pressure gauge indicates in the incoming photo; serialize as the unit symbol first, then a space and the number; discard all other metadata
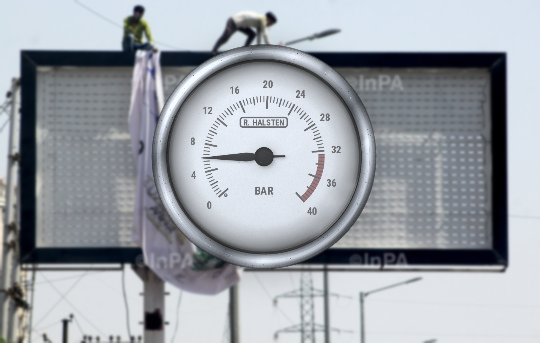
bar 6
